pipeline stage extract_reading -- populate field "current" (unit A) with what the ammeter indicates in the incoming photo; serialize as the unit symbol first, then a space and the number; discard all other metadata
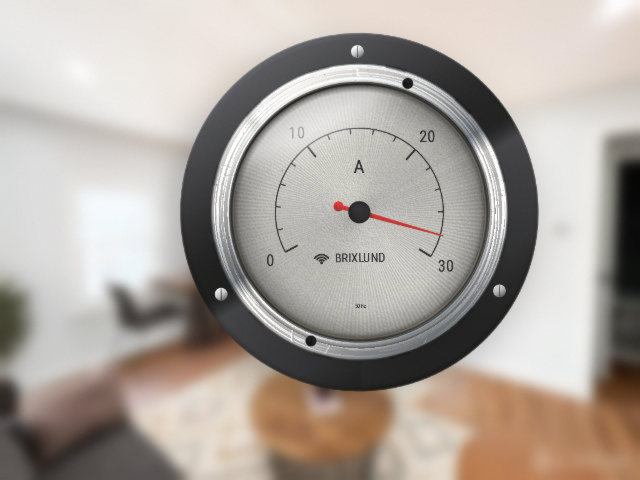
A 28
